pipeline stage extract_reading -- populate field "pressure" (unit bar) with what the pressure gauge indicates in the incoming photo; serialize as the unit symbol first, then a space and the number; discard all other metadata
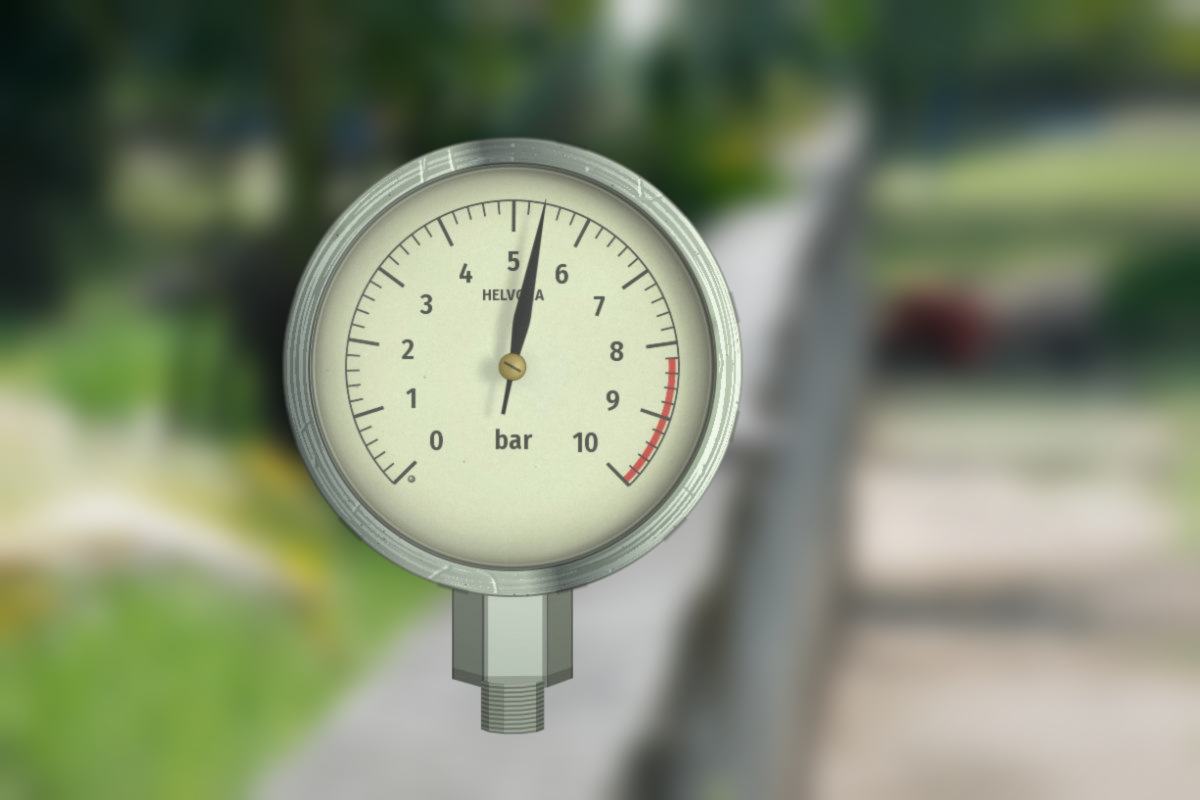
bar 5.4
